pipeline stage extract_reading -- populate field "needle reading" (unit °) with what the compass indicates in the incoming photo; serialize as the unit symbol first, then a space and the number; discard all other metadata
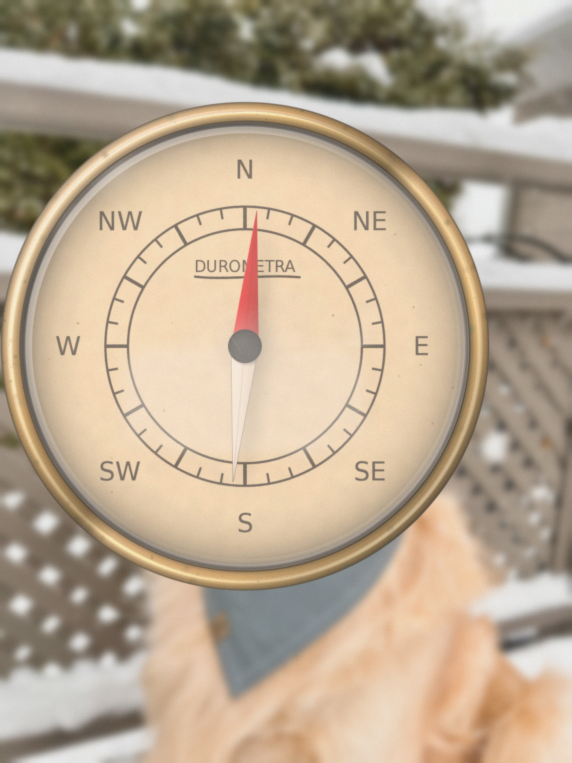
° 5
